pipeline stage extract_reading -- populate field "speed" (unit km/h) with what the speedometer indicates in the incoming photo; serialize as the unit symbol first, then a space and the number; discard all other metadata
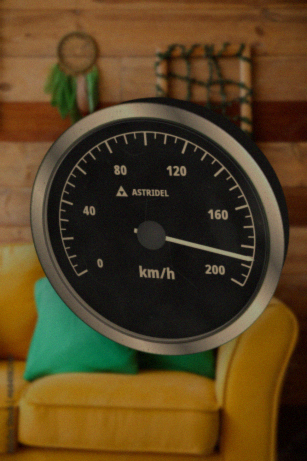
km/h 185
